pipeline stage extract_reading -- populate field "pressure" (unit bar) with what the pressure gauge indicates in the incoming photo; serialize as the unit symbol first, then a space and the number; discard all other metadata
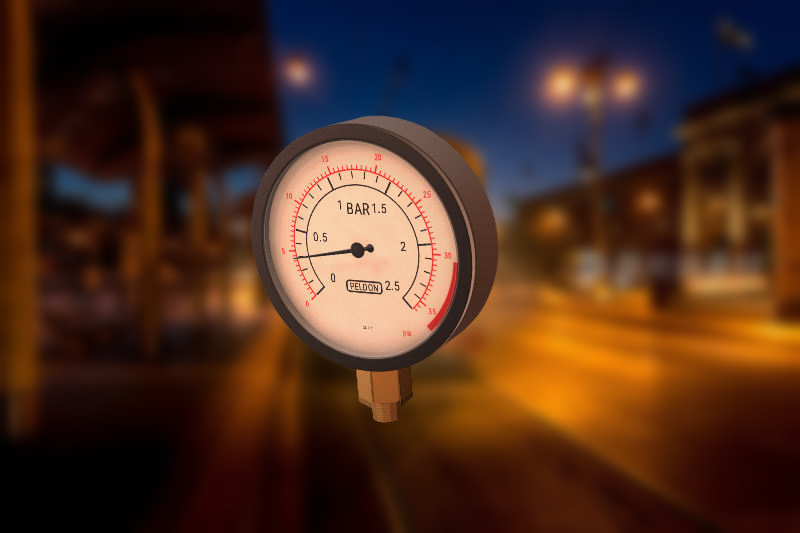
bar 0.3
